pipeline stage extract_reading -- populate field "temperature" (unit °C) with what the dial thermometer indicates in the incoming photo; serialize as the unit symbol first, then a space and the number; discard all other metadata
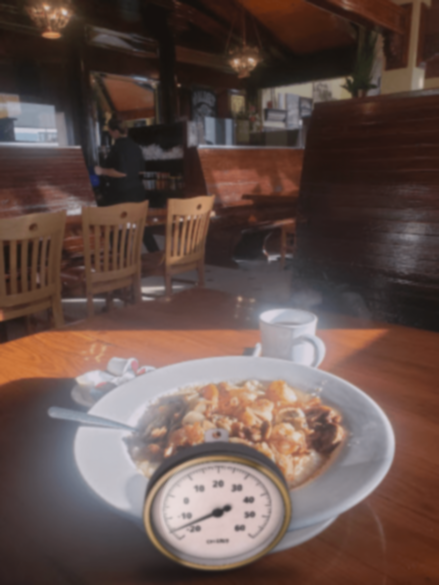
°C -15
